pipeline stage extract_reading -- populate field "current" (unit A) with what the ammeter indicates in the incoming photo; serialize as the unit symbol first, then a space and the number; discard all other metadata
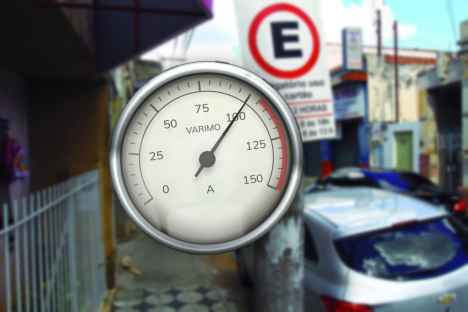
A 100
